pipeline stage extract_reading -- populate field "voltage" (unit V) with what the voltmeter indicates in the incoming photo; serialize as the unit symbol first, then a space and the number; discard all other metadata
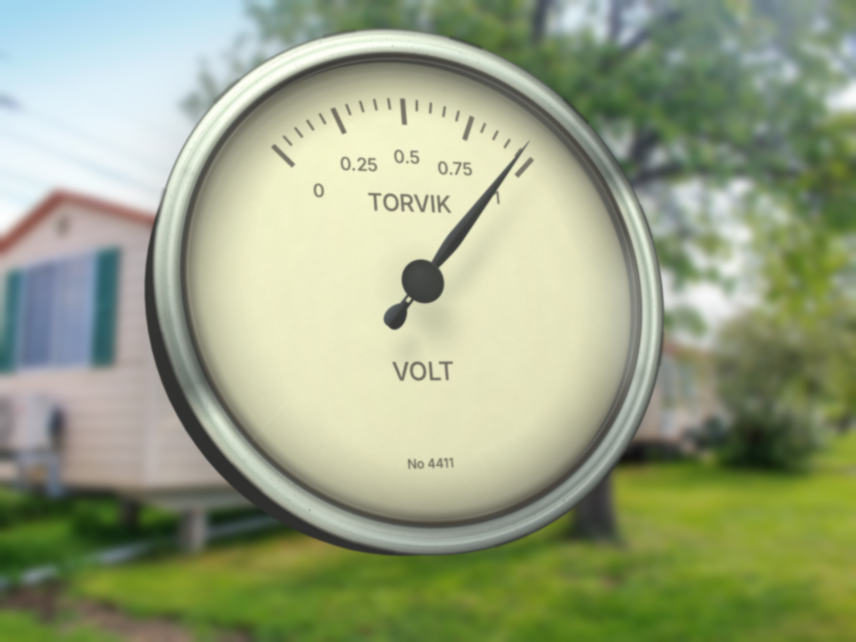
V 0.95
